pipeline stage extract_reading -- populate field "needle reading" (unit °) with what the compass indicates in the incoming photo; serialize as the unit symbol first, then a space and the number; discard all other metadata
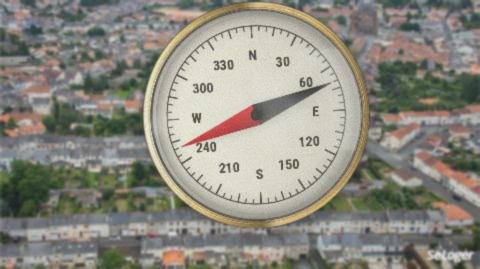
° 250
